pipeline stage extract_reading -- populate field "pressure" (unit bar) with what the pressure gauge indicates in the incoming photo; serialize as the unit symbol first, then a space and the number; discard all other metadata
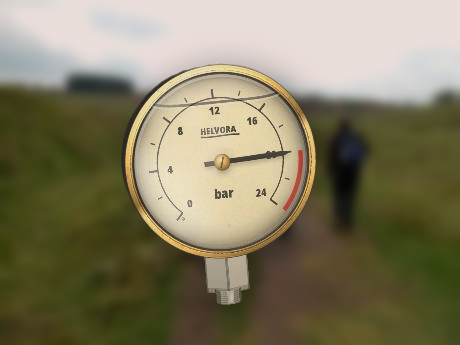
bar 20
